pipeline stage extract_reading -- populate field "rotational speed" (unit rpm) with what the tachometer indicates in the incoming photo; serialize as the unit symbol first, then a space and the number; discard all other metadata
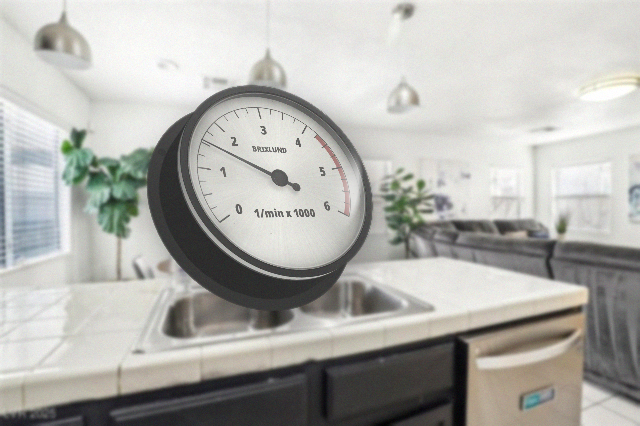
rpm 1500
